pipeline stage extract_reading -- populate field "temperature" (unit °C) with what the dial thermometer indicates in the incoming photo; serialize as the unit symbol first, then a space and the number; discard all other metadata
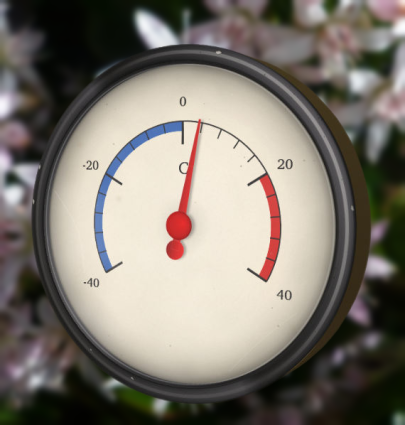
°C 4
